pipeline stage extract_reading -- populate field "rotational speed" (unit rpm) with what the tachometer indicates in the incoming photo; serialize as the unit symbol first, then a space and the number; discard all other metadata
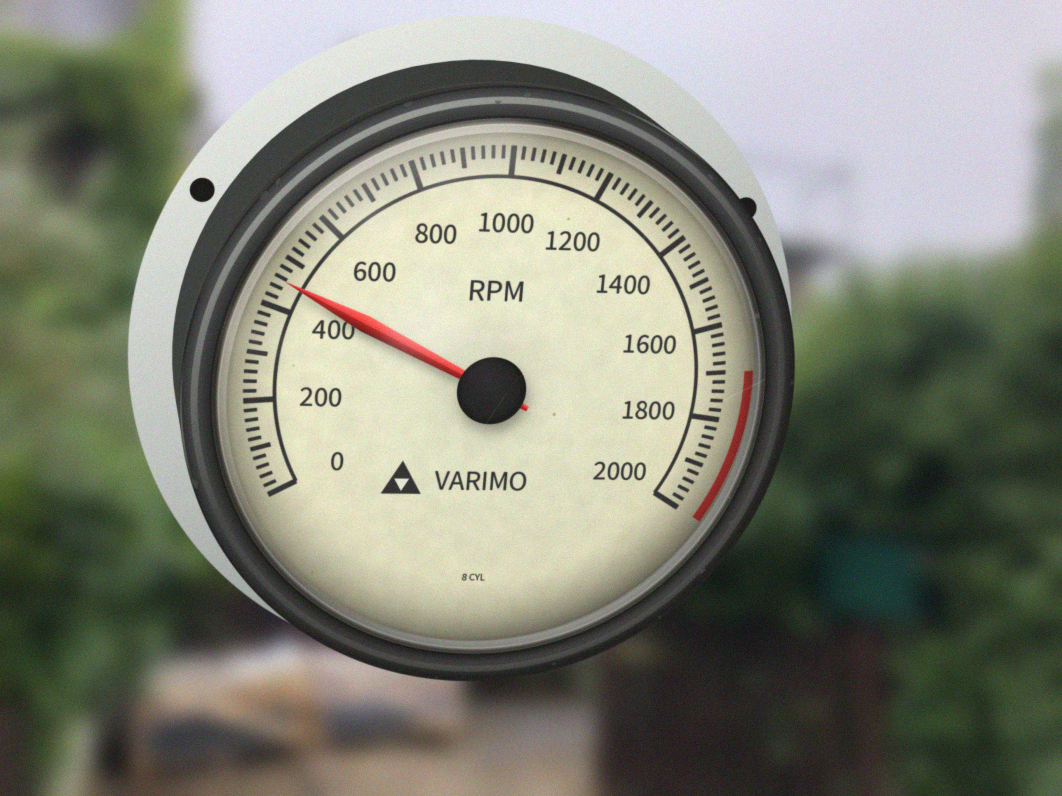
rpm 460
